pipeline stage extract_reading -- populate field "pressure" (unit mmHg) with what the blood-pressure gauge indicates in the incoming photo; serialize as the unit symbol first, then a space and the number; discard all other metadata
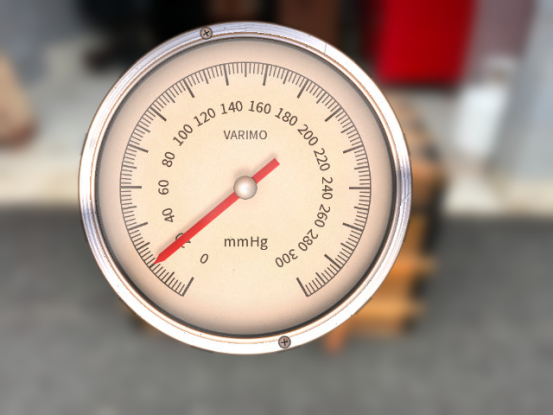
mmHg 20
